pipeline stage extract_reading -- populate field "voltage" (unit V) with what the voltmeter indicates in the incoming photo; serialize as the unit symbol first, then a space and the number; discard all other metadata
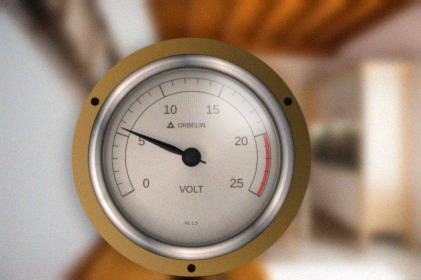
V 5.5
